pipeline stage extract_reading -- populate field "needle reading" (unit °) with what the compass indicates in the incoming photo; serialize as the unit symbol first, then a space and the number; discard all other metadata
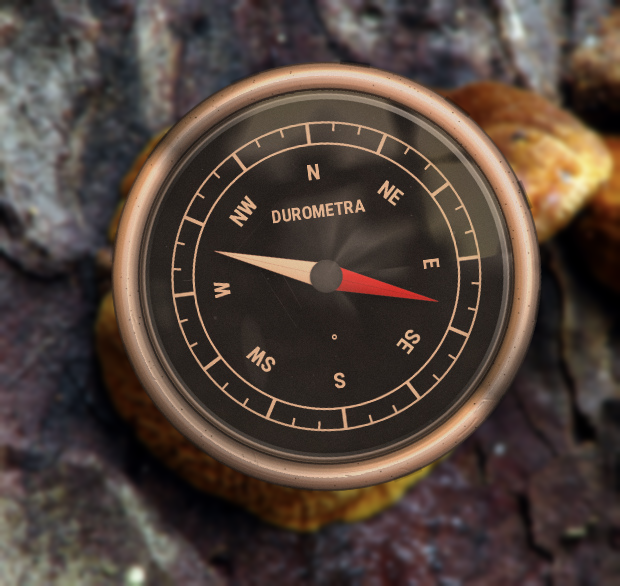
° 110
